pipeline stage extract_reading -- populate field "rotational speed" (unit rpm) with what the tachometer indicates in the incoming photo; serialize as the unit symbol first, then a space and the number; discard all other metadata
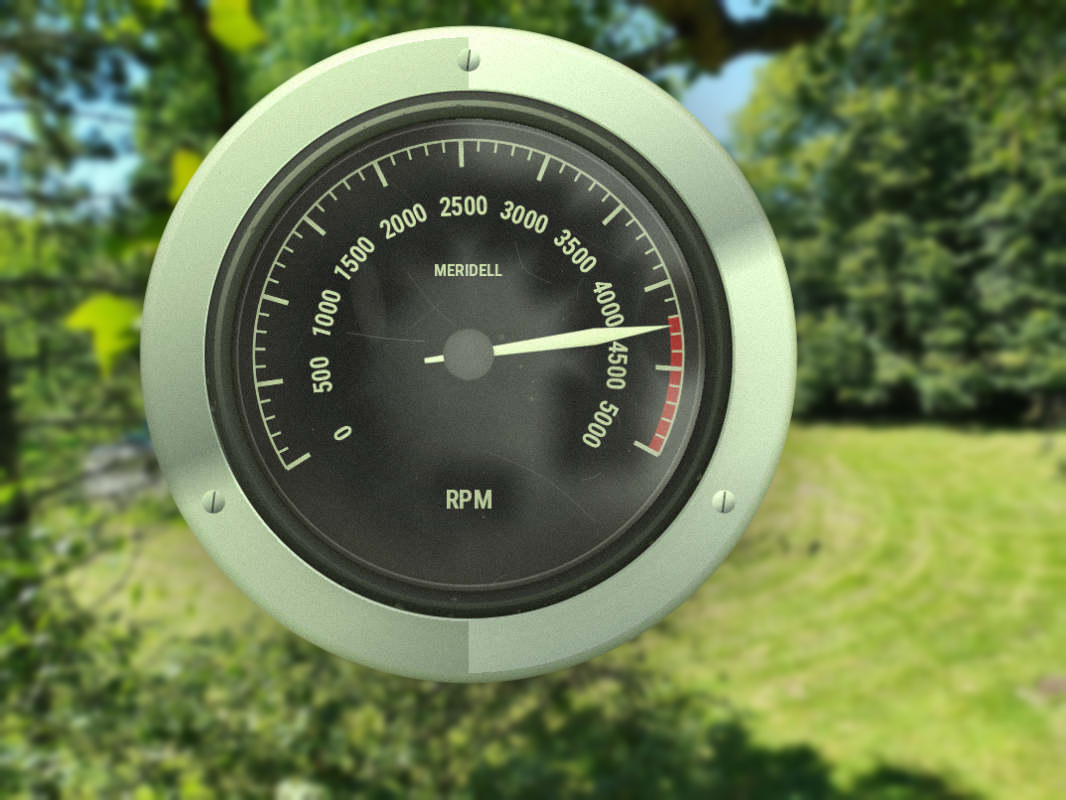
rpm 4250
